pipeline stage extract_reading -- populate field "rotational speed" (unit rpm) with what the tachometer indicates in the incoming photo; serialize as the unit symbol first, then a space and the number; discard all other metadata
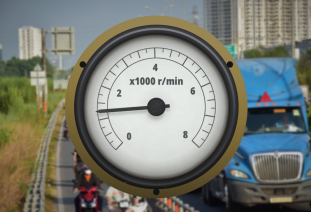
rpm 1250
